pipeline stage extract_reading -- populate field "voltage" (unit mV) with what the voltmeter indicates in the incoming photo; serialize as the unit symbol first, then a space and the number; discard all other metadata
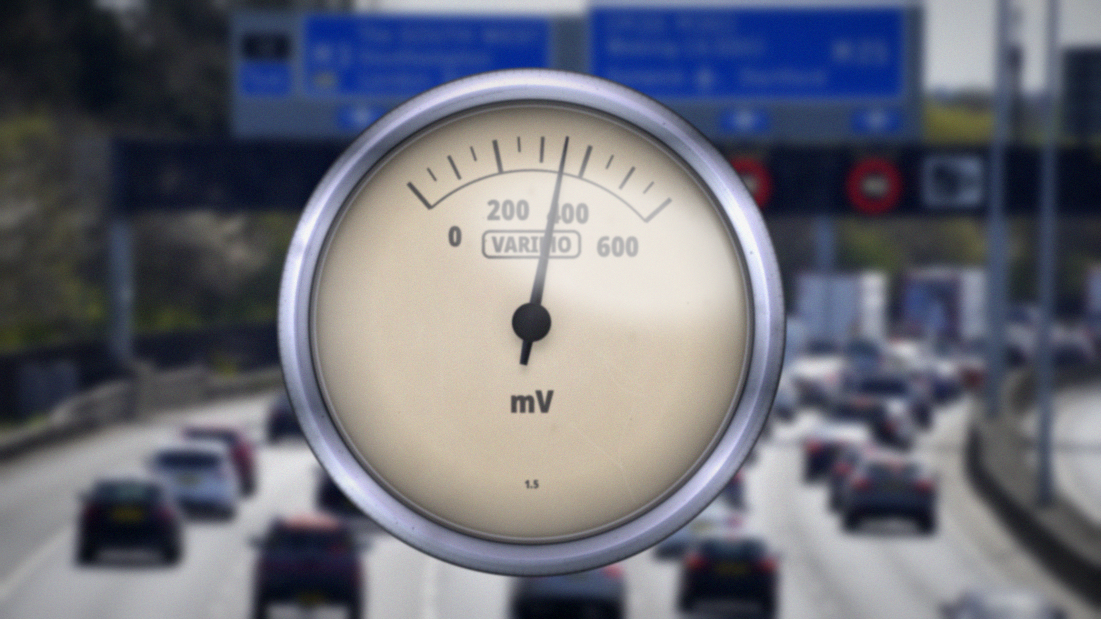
mV 350
